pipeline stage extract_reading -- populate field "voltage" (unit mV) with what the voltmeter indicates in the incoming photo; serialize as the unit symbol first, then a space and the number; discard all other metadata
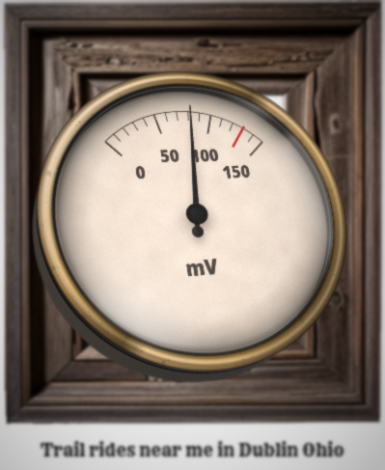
mV 80
